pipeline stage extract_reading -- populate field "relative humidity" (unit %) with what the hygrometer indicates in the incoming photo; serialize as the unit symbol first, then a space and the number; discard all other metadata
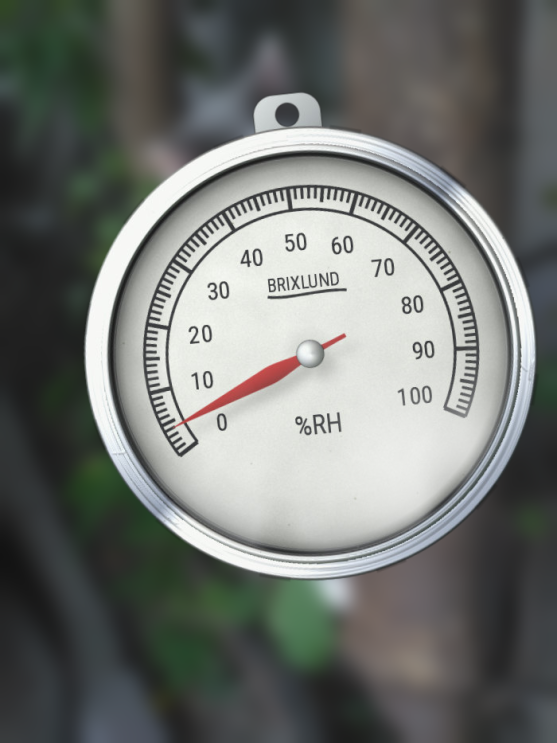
% 4
